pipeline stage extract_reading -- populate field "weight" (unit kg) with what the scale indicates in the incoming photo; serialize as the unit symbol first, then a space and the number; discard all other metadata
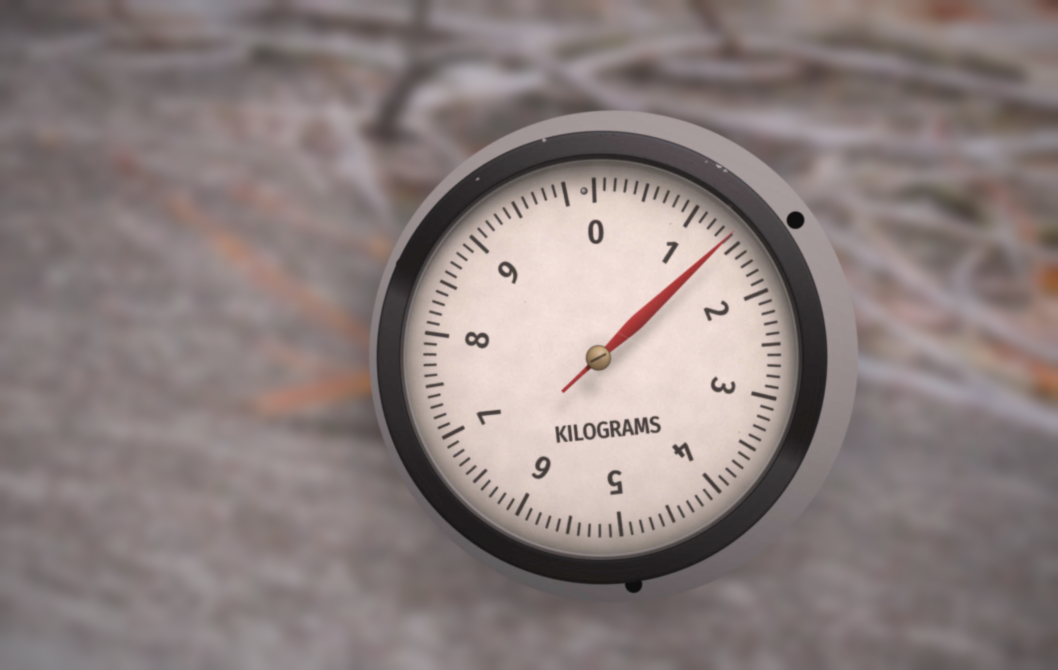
kg 1.4
